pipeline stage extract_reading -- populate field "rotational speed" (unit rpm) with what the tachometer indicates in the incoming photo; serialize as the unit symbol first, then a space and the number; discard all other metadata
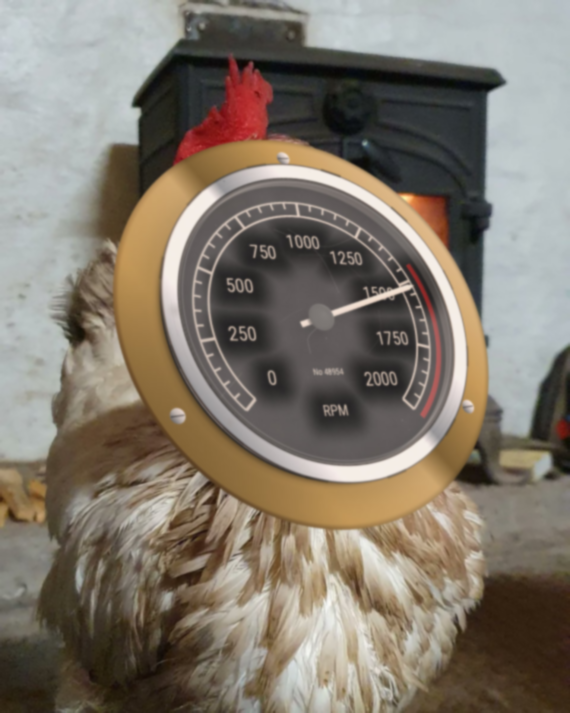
rpm 1525
